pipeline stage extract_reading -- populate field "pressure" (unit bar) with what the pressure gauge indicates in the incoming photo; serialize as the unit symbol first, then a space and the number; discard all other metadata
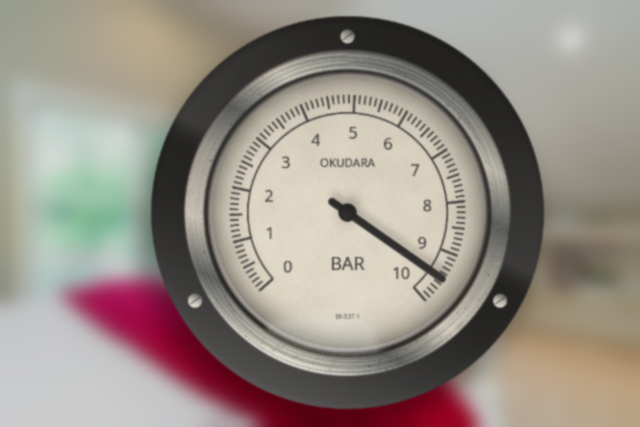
bar 9.5
